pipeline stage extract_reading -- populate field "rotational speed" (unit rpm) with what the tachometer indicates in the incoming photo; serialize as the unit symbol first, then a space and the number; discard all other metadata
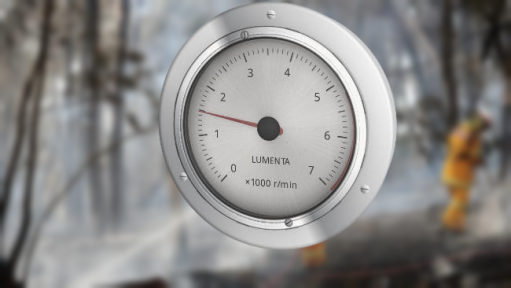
rpm 1500
